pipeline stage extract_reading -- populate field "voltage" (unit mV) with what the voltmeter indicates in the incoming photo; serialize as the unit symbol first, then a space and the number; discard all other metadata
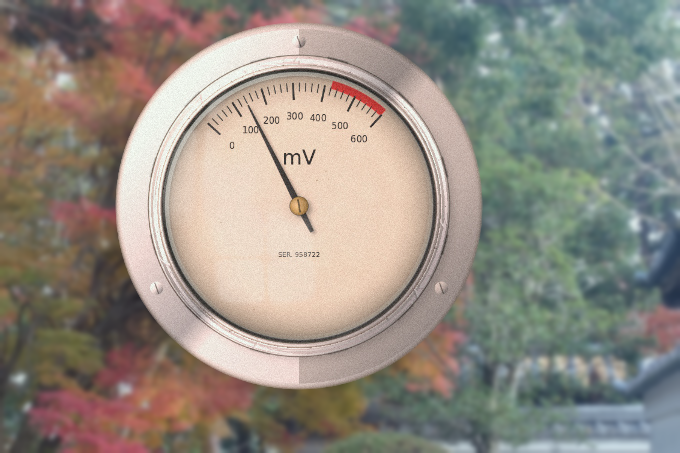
mV 140
